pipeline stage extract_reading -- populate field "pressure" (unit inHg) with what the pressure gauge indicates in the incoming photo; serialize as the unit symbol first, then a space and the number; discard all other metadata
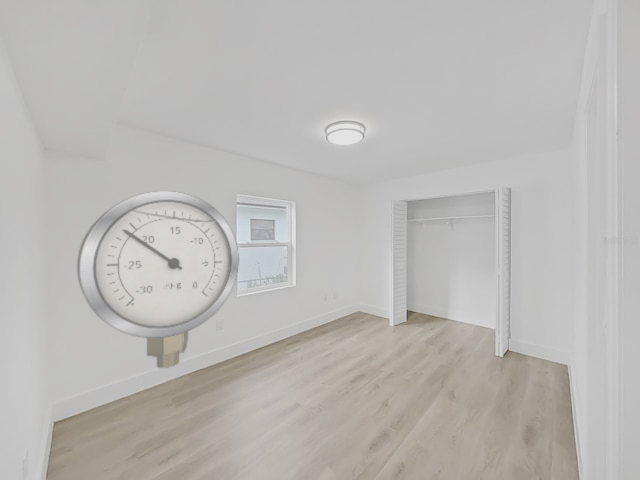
inHg -21
